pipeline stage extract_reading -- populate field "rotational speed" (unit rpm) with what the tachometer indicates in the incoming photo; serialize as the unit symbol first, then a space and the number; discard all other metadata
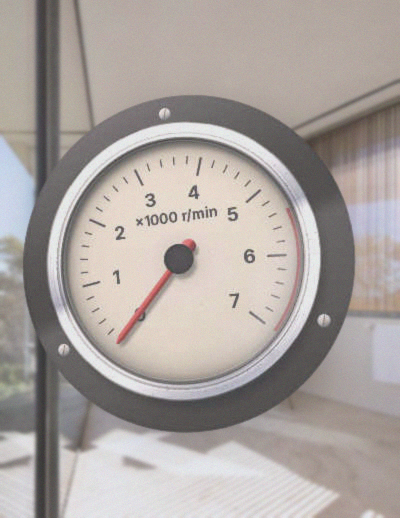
rpm 0
